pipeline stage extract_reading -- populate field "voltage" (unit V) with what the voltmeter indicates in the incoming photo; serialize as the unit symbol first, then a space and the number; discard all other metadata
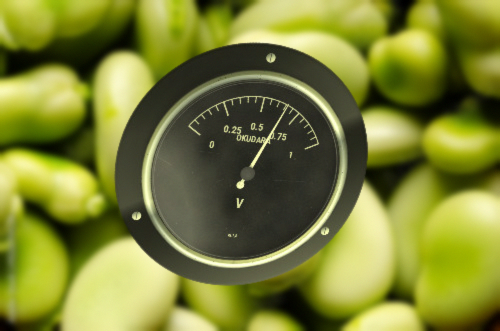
V 0.65
